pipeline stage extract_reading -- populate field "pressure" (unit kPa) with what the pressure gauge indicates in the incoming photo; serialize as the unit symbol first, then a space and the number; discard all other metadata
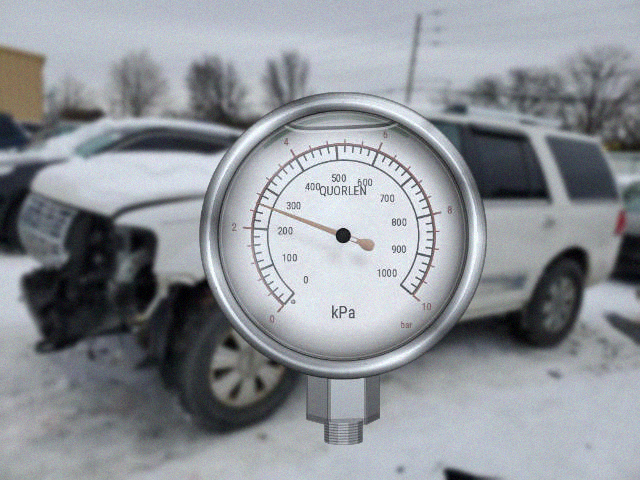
kPa 260
